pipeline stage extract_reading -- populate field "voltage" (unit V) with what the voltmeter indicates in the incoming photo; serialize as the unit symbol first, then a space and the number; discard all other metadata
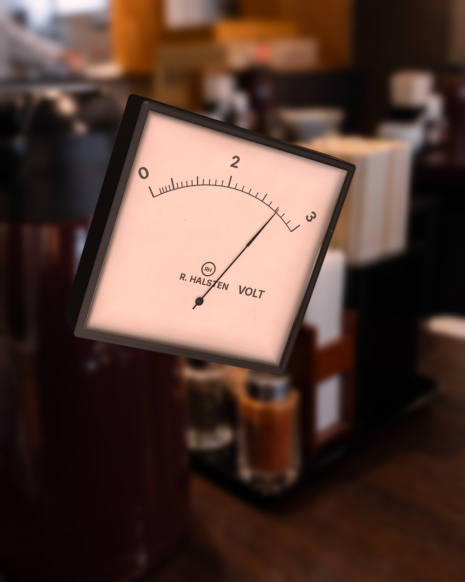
V 2.7
